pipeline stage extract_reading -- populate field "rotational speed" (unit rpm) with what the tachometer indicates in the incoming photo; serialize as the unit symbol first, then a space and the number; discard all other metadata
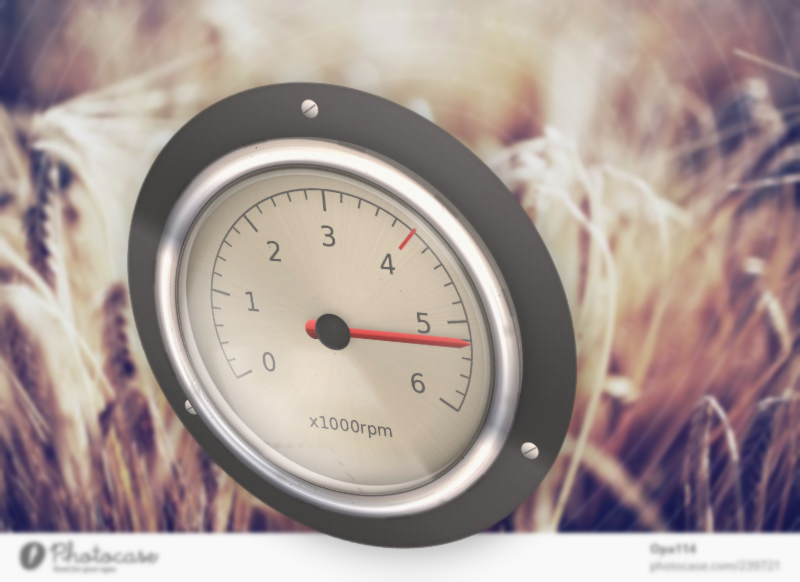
rpm 5200
